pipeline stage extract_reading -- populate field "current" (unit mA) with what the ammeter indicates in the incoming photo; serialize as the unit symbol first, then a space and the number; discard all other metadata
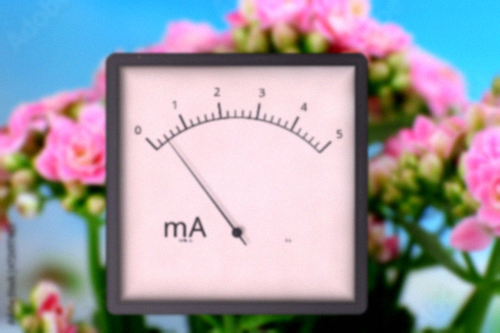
mA 0.4
